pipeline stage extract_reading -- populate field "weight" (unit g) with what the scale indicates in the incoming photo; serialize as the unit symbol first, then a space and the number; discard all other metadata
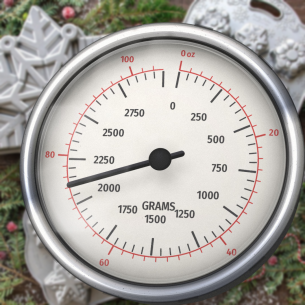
g 2100
